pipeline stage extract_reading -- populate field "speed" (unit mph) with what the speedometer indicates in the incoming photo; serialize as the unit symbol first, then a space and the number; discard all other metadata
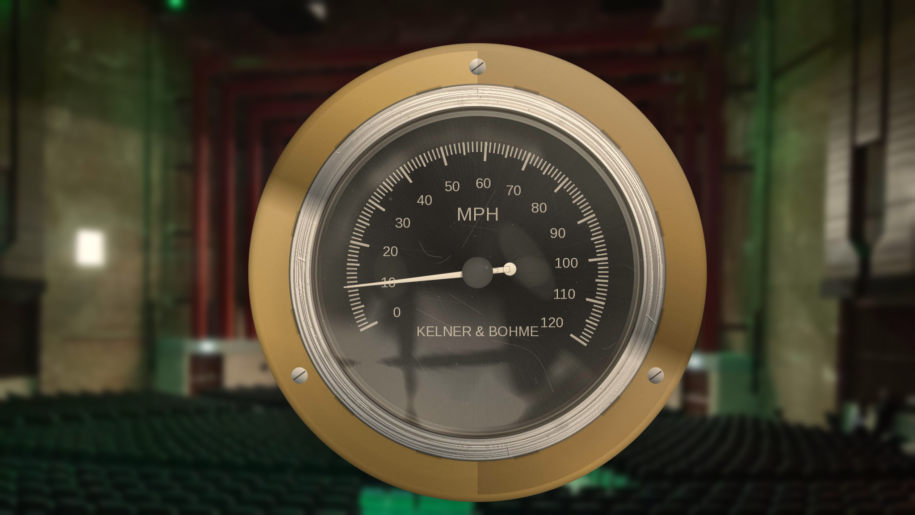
mph 10
